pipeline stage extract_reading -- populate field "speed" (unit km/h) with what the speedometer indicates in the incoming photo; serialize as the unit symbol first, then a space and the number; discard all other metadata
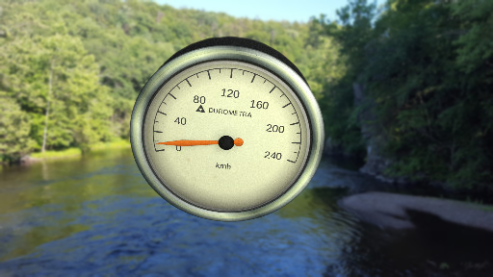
km/h 10
